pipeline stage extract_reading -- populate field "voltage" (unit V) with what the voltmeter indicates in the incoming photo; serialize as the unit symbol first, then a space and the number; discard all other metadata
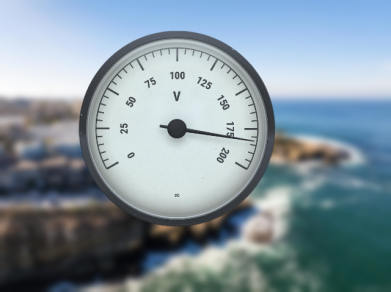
V 182.5
